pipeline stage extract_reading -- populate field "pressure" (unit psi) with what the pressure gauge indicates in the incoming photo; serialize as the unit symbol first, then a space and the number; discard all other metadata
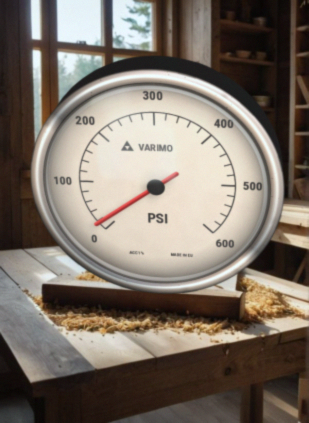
psi 20
